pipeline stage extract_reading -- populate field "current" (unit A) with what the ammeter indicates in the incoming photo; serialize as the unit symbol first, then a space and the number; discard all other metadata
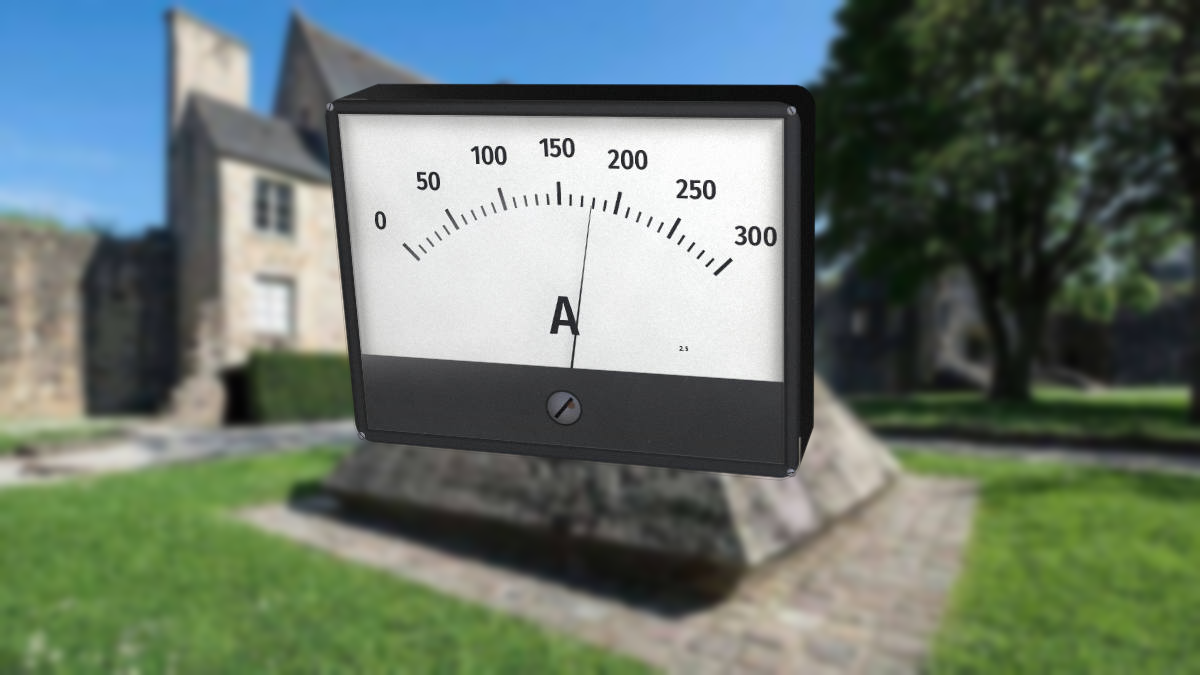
A 180
